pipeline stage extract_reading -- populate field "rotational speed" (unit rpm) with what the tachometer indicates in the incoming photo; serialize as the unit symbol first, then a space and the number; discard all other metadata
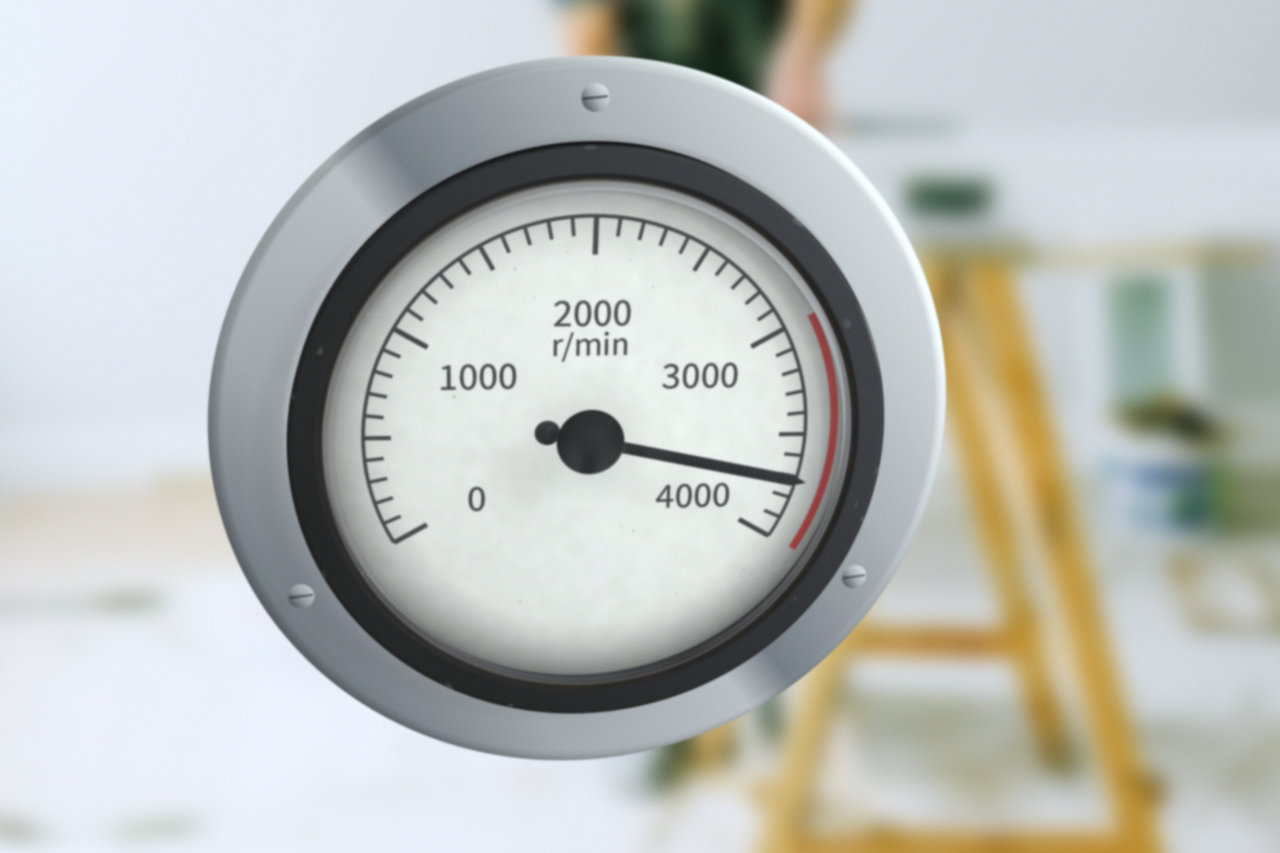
rpm 3700
